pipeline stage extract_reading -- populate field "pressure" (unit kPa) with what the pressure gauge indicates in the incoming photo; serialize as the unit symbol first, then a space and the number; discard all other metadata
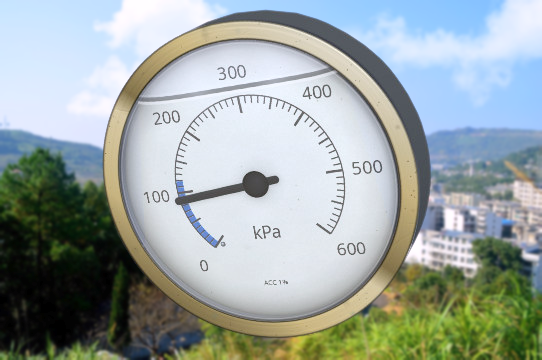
kPa 90
